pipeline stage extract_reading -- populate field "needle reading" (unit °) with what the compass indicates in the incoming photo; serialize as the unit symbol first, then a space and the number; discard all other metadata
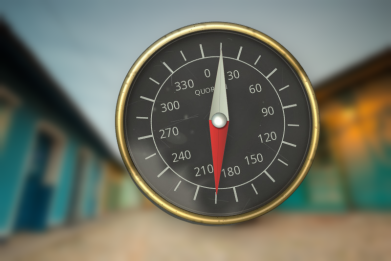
° 195
